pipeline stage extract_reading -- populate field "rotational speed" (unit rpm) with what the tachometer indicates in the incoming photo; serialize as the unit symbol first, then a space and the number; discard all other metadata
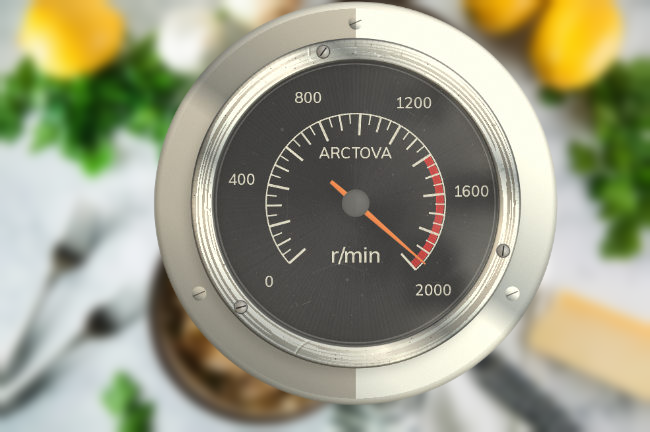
rpm 1950
